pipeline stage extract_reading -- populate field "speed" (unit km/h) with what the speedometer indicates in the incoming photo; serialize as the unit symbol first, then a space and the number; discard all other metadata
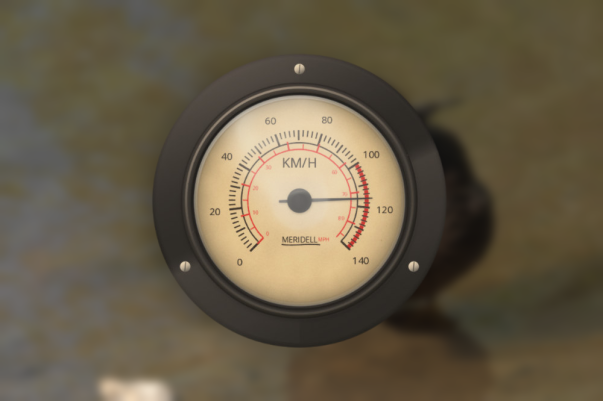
km/h 116
